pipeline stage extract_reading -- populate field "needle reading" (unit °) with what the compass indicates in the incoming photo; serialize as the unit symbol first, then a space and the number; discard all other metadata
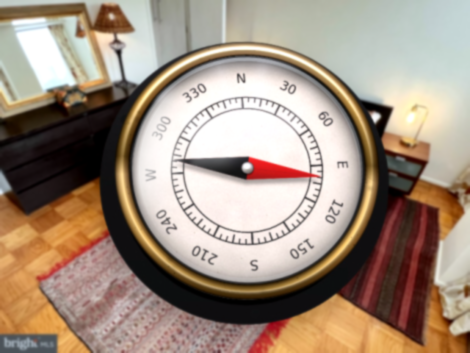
° 100
